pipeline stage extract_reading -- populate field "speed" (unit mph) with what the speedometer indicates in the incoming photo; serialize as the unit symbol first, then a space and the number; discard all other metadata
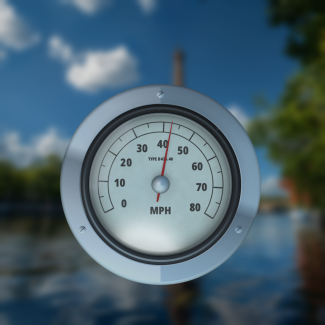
mph 42.5
